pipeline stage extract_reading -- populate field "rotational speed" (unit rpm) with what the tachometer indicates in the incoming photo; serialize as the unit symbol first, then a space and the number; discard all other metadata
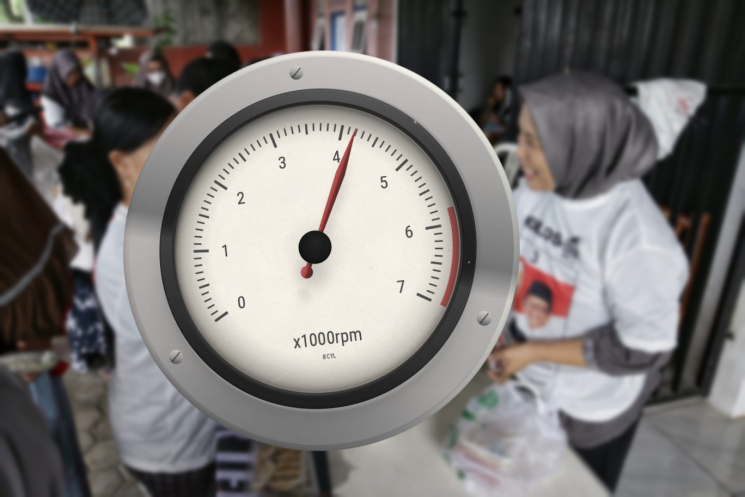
rpm 4200
